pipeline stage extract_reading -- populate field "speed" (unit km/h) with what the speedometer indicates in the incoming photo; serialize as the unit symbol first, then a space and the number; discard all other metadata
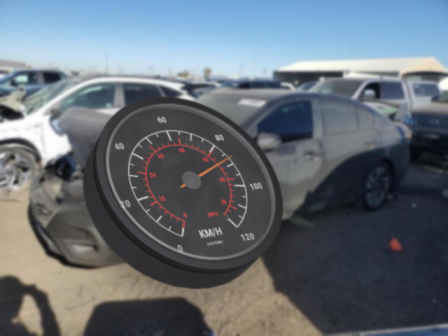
km/h 87.5
